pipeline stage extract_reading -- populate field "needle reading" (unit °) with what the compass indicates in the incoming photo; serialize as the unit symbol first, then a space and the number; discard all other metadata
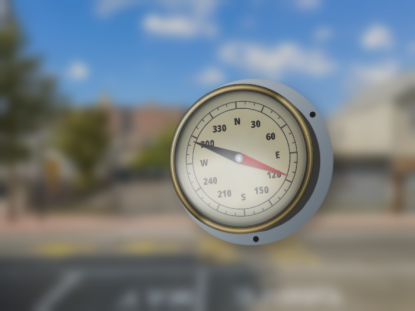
° 115
